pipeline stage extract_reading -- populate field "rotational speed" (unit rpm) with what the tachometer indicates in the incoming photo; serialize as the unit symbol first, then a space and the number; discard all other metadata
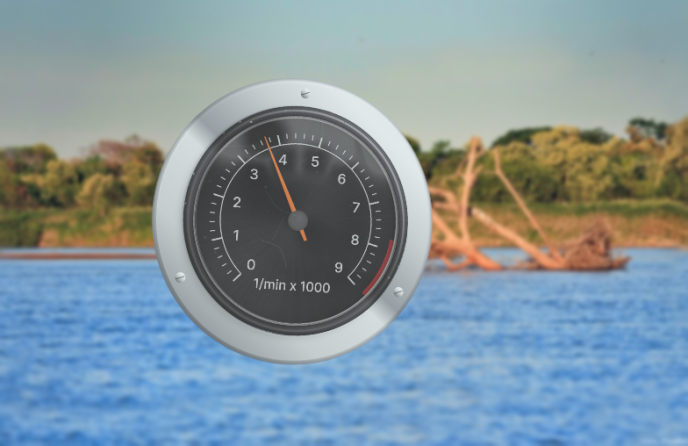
rpm 3700
